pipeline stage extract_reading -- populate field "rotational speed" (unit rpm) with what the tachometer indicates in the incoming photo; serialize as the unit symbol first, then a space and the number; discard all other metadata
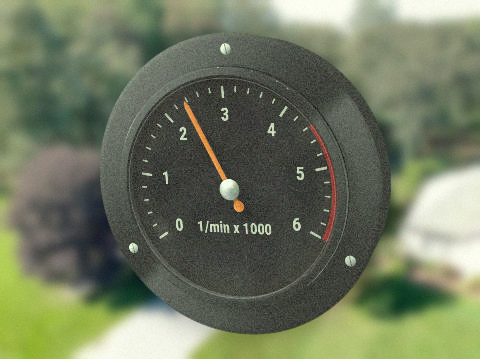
rpm 2400
